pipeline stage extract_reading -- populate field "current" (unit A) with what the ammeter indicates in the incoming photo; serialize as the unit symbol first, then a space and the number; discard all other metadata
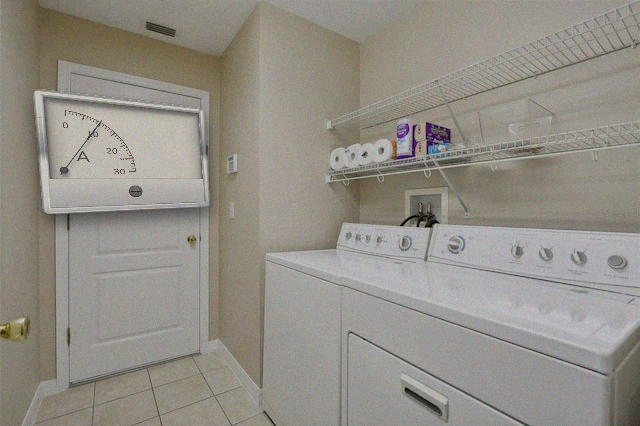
A 10
